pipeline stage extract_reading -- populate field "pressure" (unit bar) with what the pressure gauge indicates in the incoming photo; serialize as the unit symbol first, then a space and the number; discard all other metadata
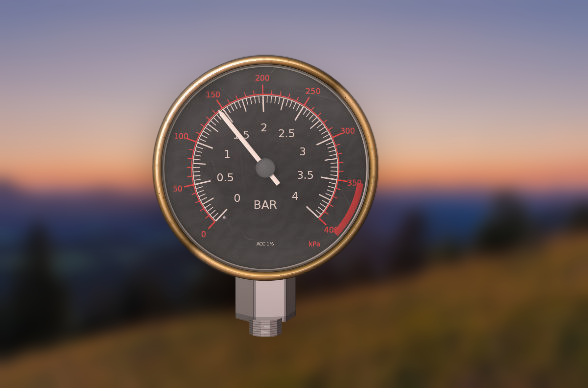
bar 1.45
